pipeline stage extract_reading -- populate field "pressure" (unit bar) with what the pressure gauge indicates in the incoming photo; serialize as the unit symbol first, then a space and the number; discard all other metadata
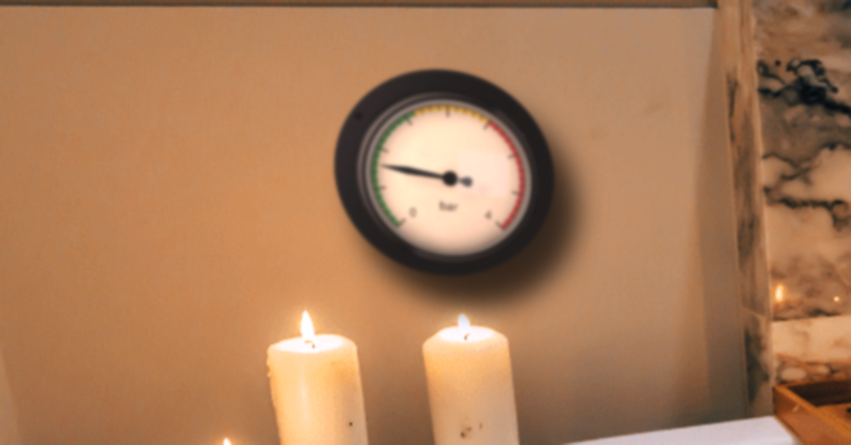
bar 0.8
